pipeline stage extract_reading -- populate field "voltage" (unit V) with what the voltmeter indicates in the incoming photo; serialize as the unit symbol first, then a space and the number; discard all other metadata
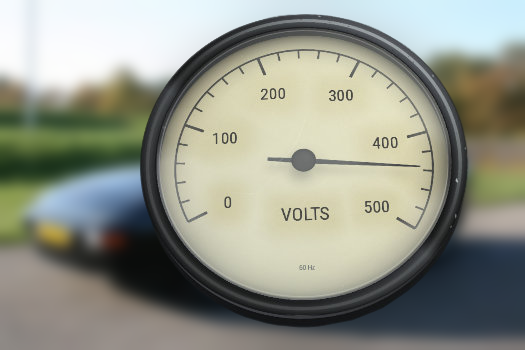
V 440
